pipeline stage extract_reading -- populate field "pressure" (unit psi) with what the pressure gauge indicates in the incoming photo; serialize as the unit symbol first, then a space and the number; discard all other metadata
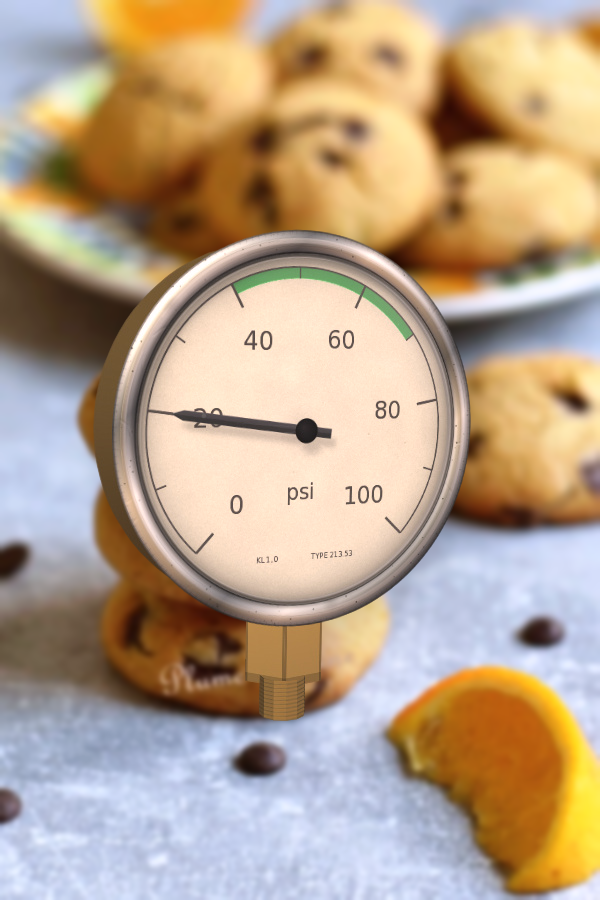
psi 20
